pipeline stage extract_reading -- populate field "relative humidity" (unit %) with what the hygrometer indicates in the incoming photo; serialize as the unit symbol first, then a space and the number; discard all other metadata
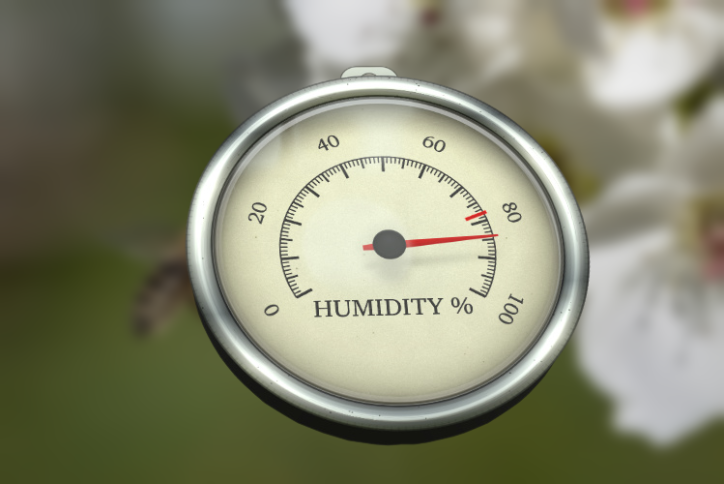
% 85
